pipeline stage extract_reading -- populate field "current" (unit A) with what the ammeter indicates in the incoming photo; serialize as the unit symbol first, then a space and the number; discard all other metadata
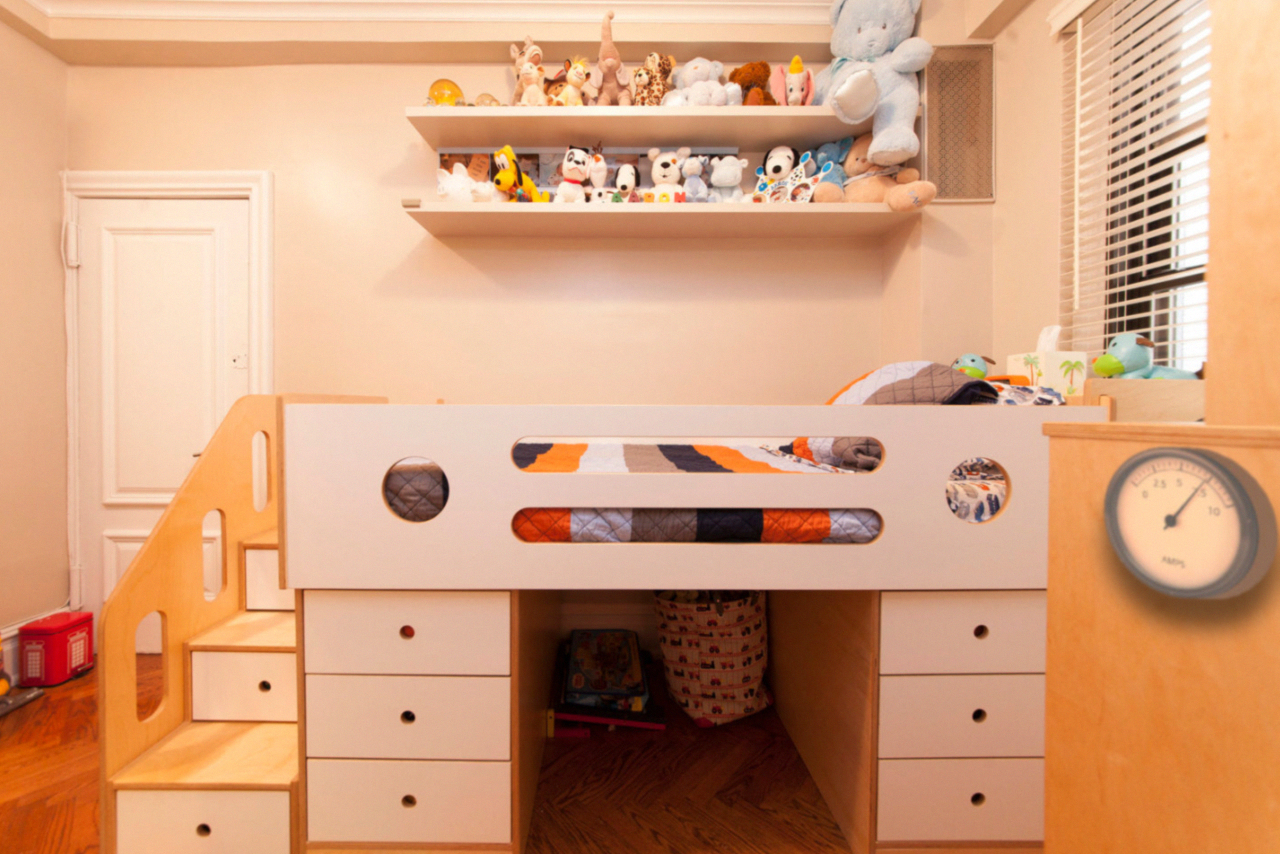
A 7.5
